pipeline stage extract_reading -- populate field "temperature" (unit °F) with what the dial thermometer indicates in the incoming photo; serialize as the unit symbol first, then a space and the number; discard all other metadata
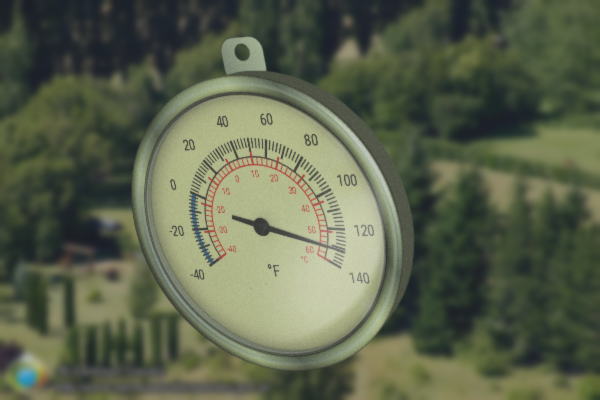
°F 130
